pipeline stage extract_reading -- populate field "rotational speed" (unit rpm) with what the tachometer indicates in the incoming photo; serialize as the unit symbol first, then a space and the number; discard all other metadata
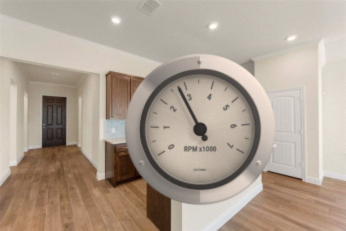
rpm 2750
